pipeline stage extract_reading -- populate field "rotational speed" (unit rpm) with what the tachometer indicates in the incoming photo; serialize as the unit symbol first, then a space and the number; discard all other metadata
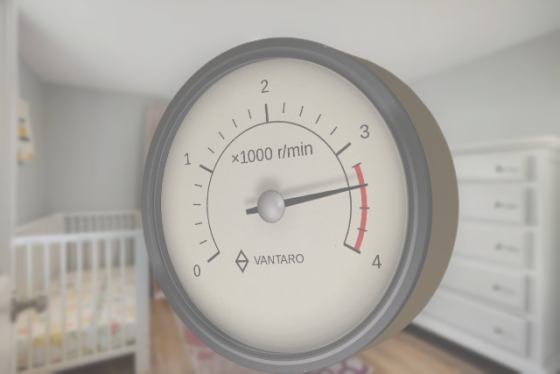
rpm 3400
